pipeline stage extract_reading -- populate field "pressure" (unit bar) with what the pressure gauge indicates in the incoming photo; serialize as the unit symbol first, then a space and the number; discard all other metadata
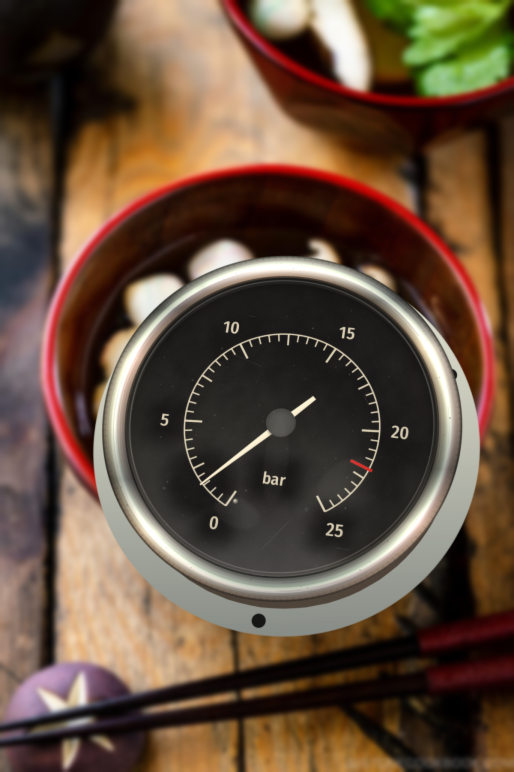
bar 1.5
